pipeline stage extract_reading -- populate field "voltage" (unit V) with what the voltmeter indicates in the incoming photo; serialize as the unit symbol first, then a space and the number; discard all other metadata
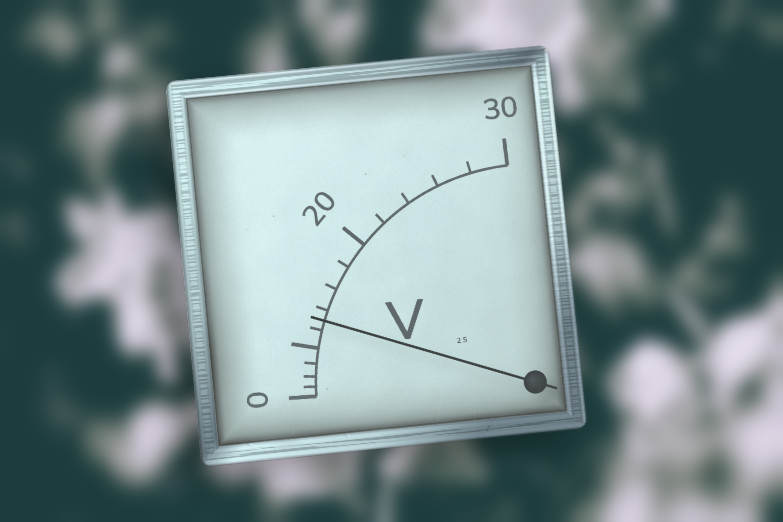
V 13
